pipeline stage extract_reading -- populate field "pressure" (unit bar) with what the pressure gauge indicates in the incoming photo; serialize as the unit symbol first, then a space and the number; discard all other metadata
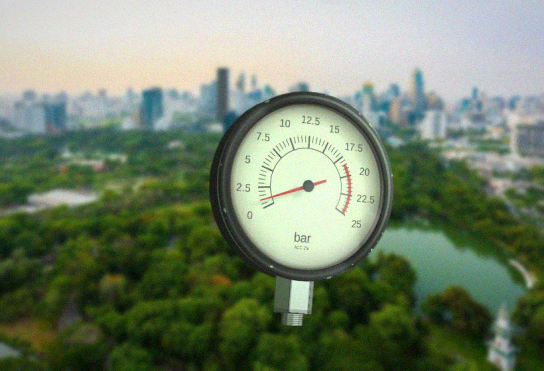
bar 1
